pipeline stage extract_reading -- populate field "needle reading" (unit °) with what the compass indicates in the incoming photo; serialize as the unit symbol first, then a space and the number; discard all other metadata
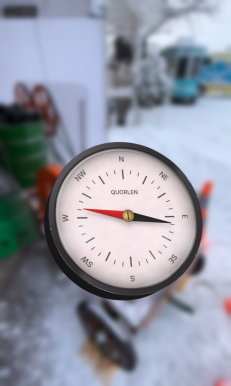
° 280
